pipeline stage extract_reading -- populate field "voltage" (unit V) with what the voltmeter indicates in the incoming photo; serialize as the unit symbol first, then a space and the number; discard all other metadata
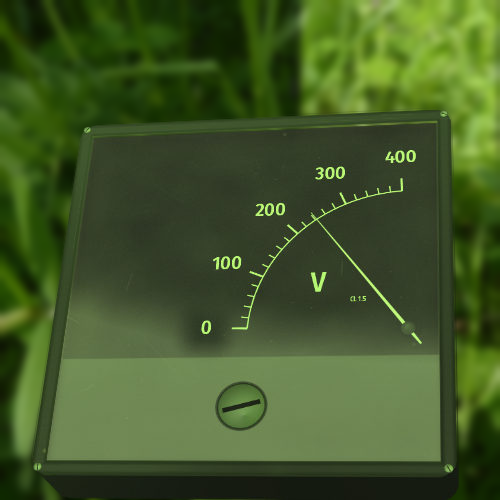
V 240
